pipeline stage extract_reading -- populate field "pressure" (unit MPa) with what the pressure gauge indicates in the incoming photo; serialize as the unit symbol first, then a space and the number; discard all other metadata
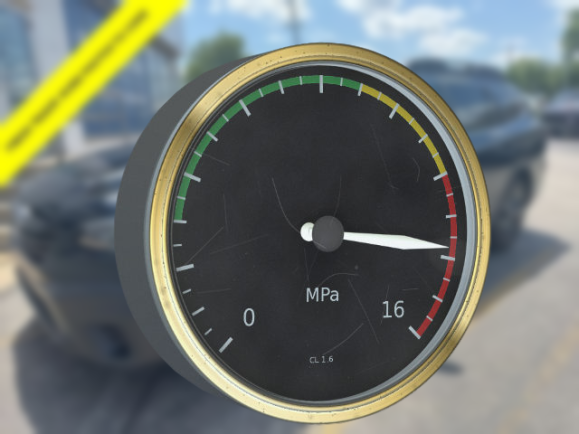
MPa 13.75
